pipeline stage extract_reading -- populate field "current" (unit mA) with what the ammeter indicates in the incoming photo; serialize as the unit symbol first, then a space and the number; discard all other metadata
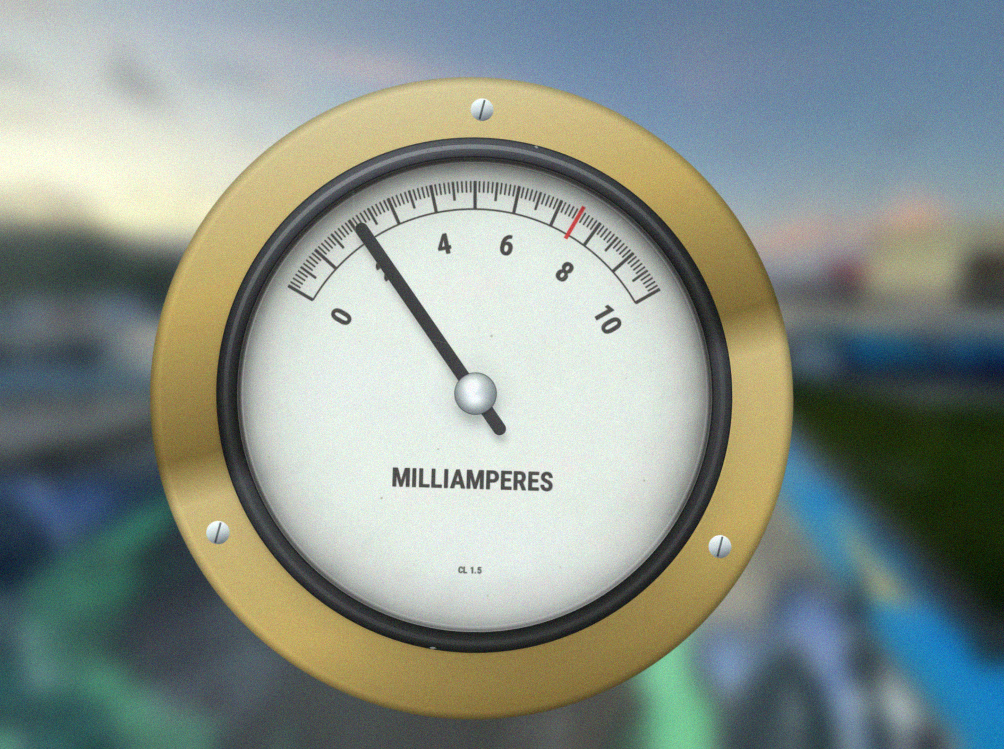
mA 2.1
